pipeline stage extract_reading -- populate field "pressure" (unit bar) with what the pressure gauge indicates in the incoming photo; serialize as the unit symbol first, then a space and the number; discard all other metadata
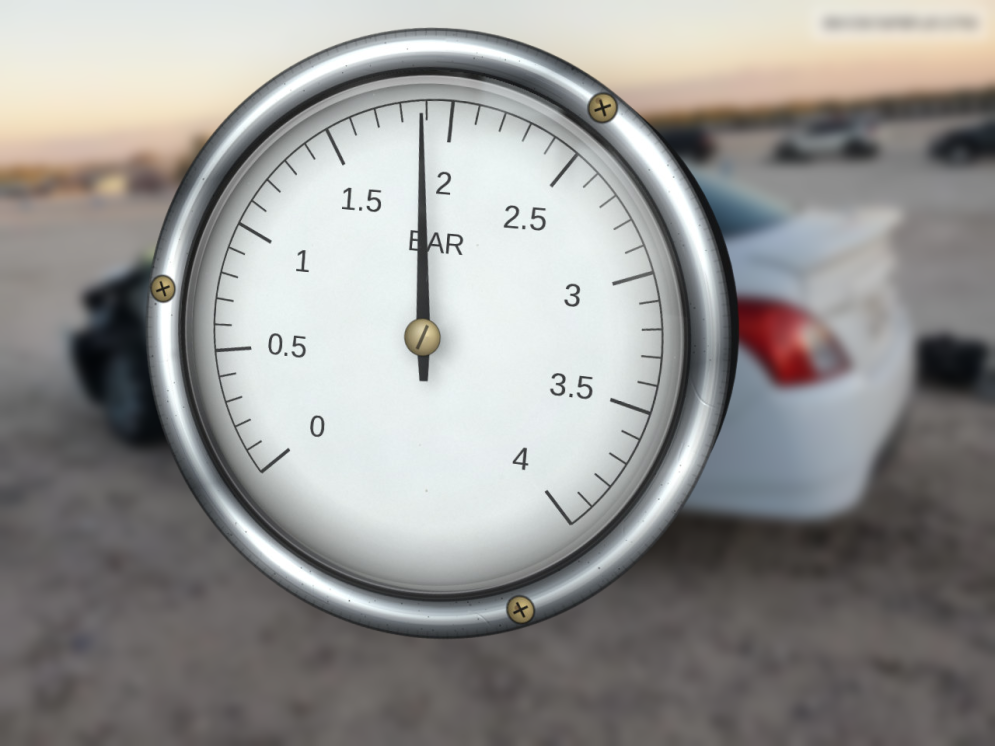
bar 1.9
